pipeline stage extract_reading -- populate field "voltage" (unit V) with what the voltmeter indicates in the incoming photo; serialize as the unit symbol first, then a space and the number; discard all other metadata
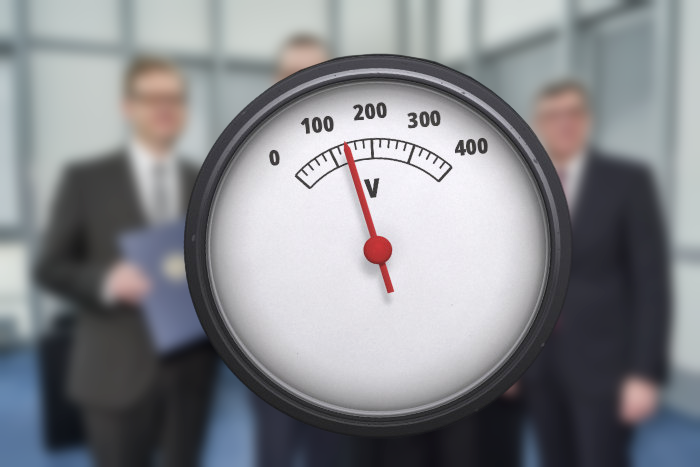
V 140
